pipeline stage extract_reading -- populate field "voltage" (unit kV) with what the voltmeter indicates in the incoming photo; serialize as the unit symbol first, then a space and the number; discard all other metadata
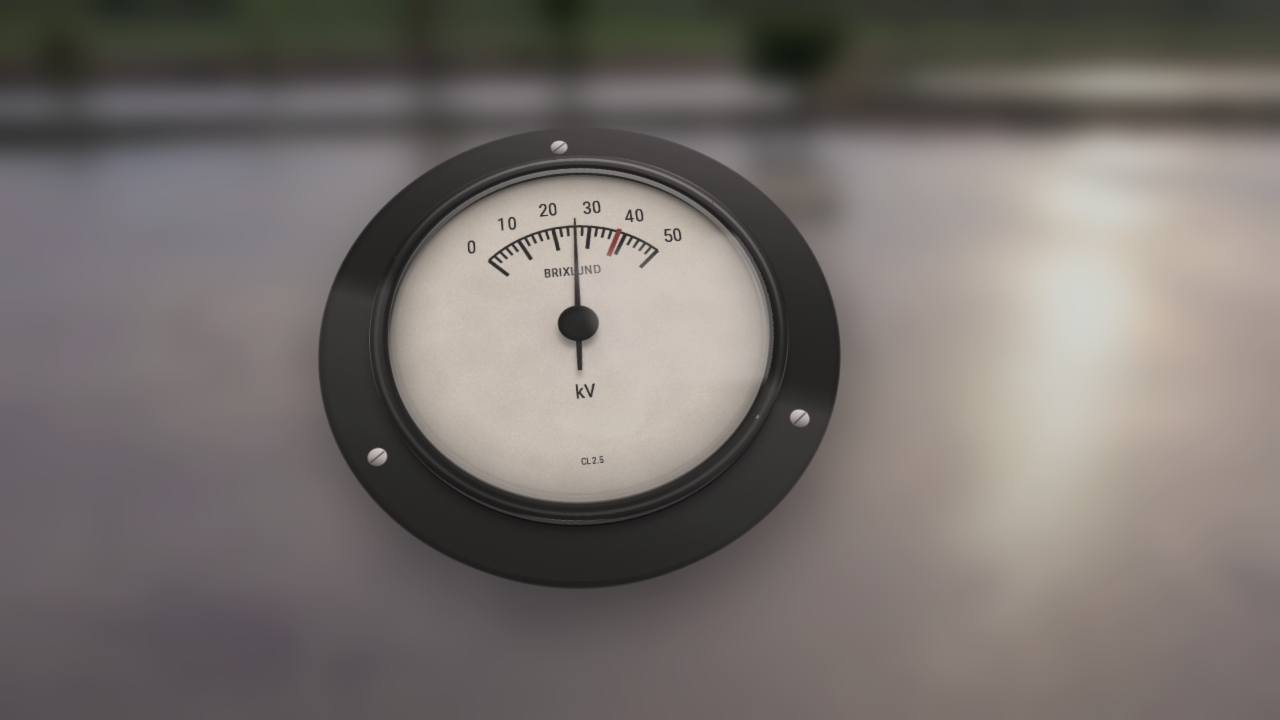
kV 26
